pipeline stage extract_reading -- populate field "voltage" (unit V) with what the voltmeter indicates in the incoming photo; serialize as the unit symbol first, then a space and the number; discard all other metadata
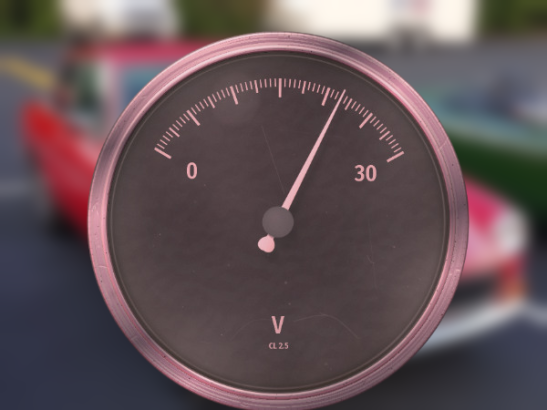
V 21.5
